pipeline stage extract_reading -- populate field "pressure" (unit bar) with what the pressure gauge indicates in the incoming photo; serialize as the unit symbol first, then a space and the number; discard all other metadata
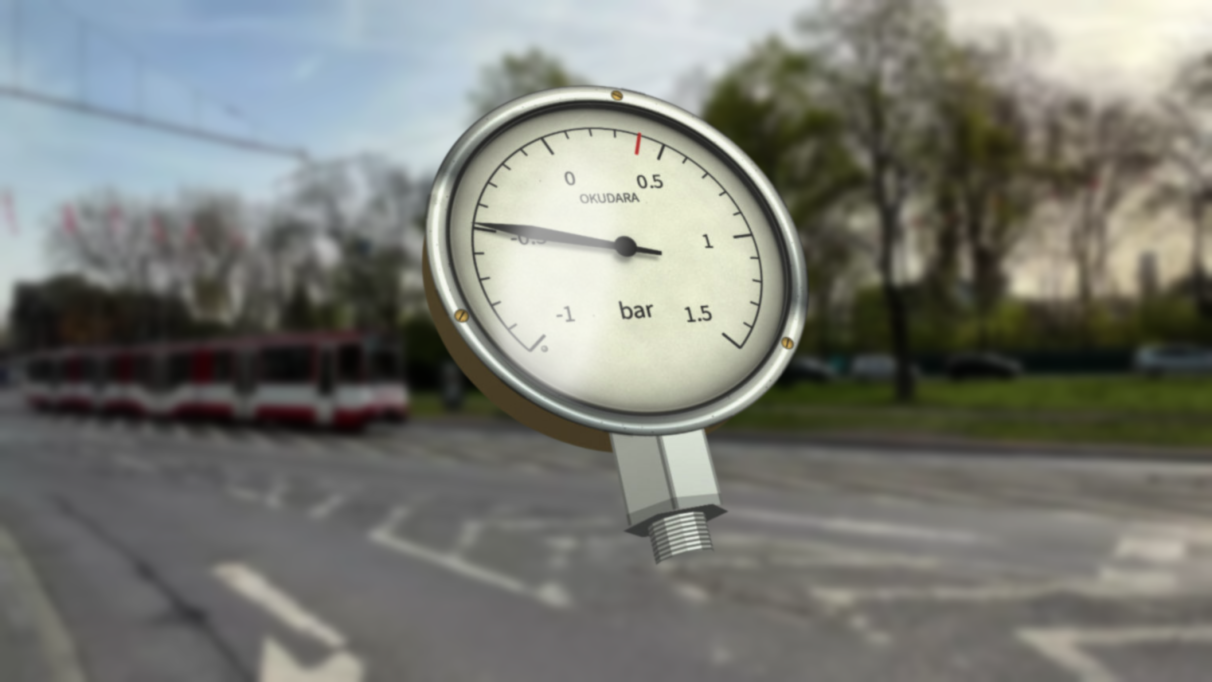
bar -0.5
